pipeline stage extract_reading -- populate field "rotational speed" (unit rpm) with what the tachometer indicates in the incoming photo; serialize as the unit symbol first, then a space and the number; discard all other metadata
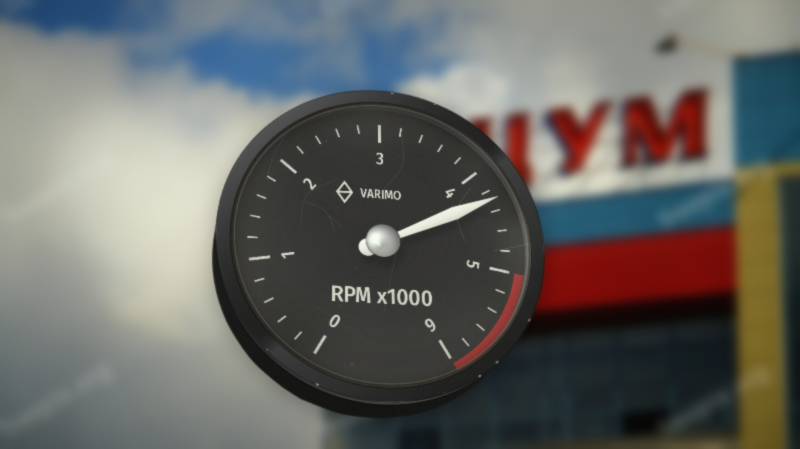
rpm 4300
